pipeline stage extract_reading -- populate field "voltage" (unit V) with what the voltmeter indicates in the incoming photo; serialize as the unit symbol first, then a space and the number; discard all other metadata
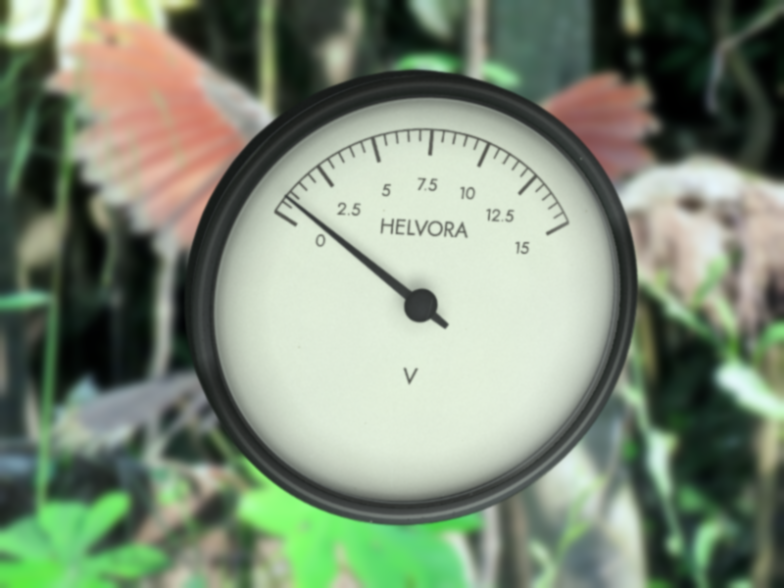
V 0.75
